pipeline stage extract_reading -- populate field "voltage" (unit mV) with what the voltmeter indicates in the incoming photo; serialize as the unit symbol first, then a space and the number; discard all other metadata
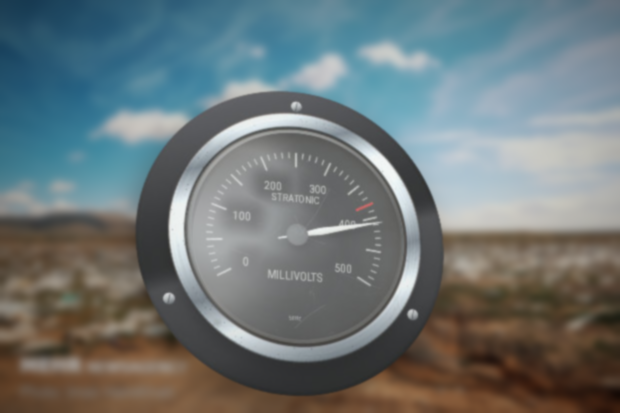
mV 410
